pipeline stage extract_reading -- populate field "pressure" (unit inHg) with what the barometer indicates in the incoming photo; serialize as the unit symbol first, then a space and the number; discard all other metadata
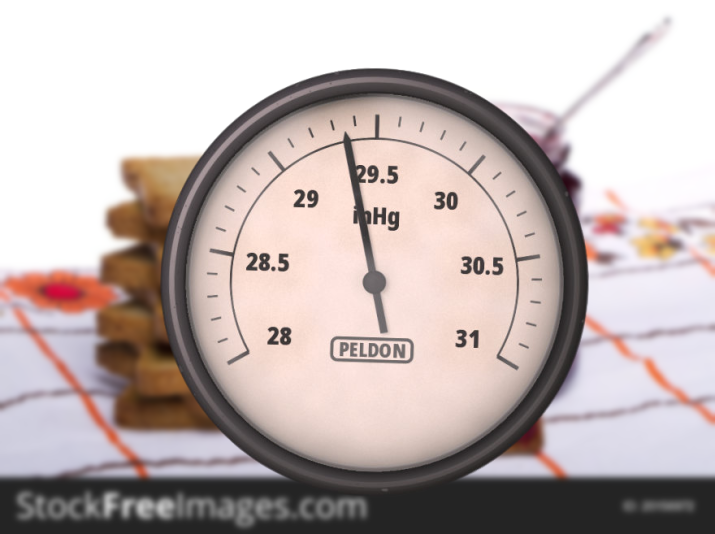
inHg 29.35
